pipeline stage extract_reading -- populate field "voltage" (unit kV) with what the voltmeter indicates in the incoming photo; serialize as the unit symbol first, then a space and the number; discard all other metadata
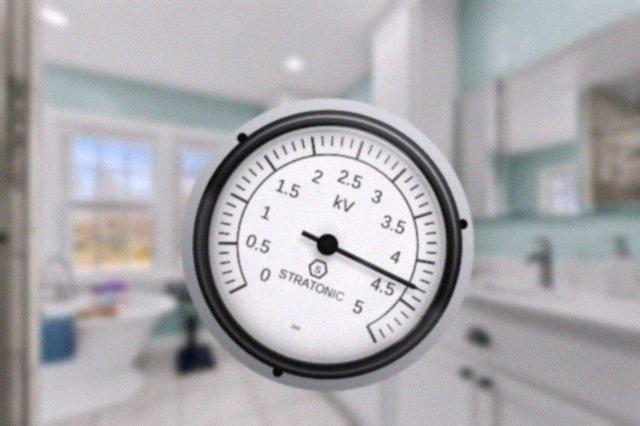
kV 4.3
